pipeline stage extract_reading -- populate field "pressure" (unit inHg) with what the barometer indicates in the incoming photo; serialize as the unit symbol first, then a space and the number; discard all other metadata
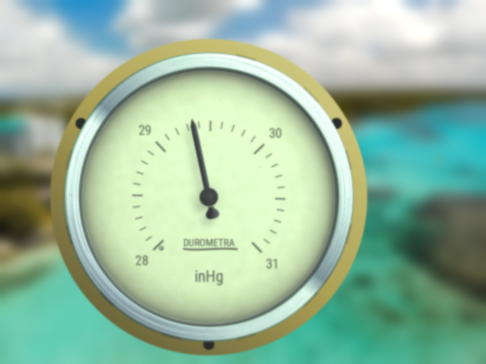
inHg 29.35
